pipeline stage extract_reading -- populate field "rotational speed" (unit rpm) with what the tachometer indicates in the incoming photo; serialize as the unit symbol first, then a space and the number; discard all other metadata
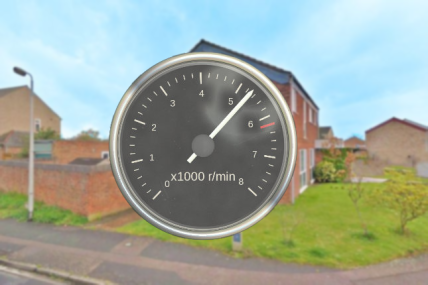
rpm 5300
